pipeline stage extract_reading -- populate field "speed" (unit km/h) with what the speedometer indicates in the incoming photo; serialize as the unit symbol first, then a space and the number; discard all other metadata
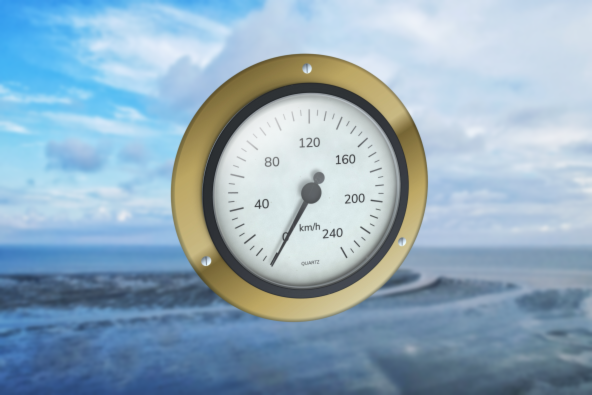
km/h 0
